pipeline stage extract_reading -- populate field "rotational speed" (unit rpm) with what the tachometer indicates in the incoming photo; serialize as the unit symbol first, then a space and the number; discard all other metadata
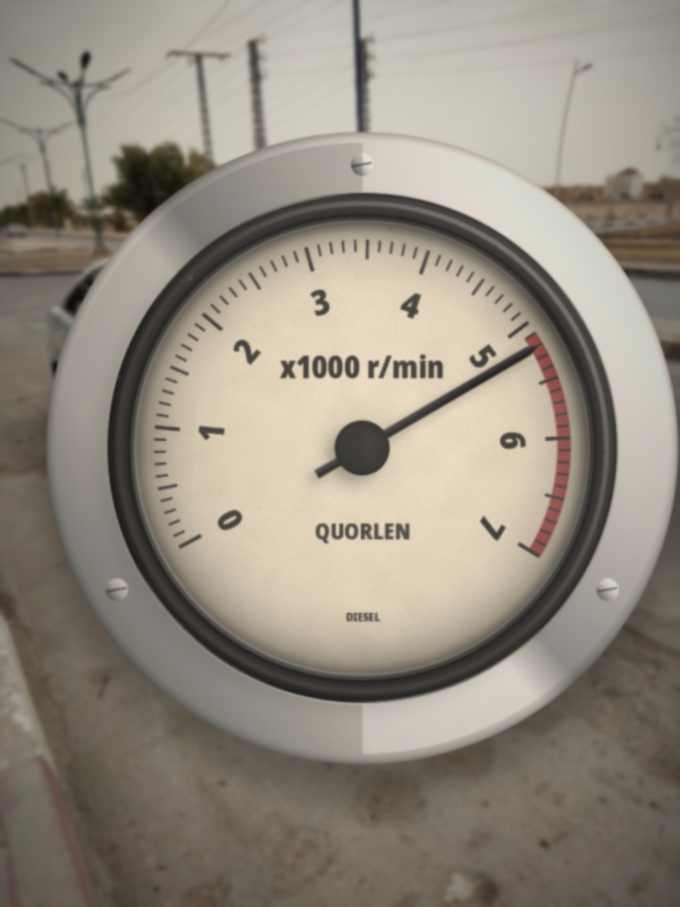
rpm 5200
